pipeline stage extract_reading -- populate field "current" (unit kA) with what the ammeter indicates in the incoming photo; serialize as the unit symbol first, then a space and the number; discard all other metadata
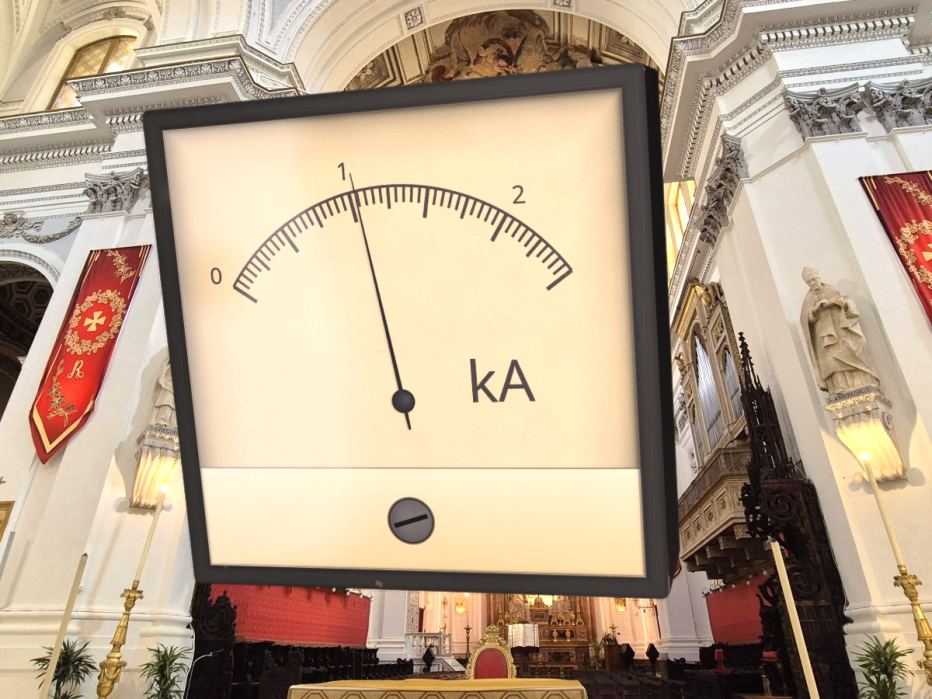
kA 1.05
